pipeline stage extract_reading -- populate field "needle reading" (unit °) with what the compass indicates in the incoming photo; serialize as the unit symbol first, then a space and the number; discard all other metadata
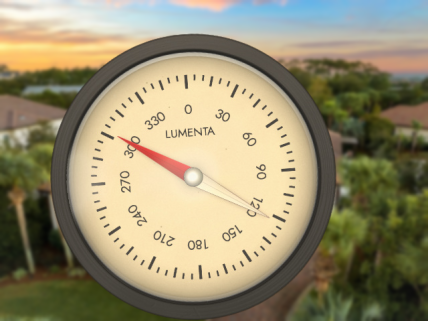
° 302.5
